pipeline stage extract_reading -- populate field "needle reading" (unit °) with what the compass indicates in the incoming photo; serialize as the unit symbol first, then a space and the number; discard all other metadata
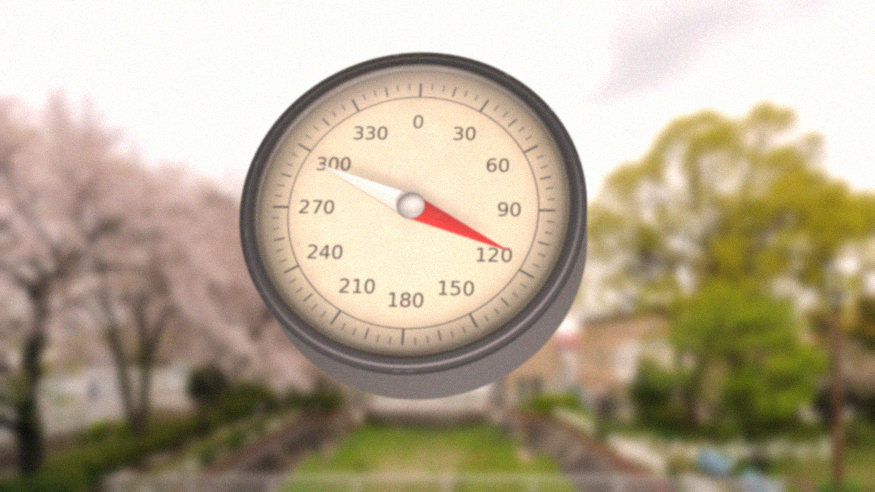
° 115
